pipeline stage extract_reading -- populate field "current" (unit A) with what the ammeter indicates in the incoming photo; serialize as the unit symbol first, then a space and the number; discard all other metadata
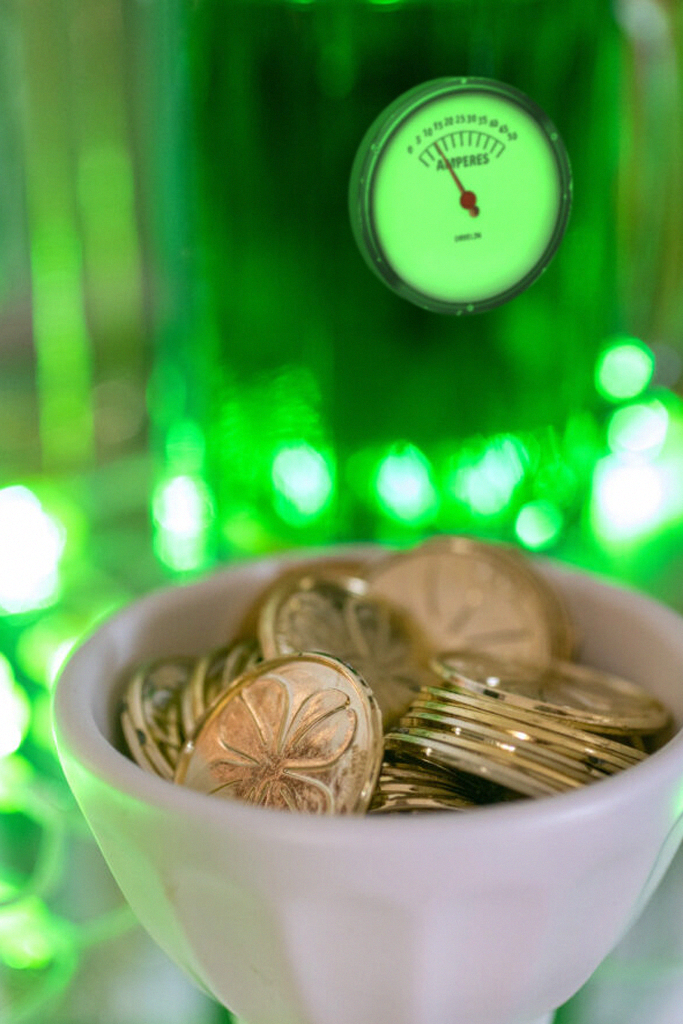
A 10
